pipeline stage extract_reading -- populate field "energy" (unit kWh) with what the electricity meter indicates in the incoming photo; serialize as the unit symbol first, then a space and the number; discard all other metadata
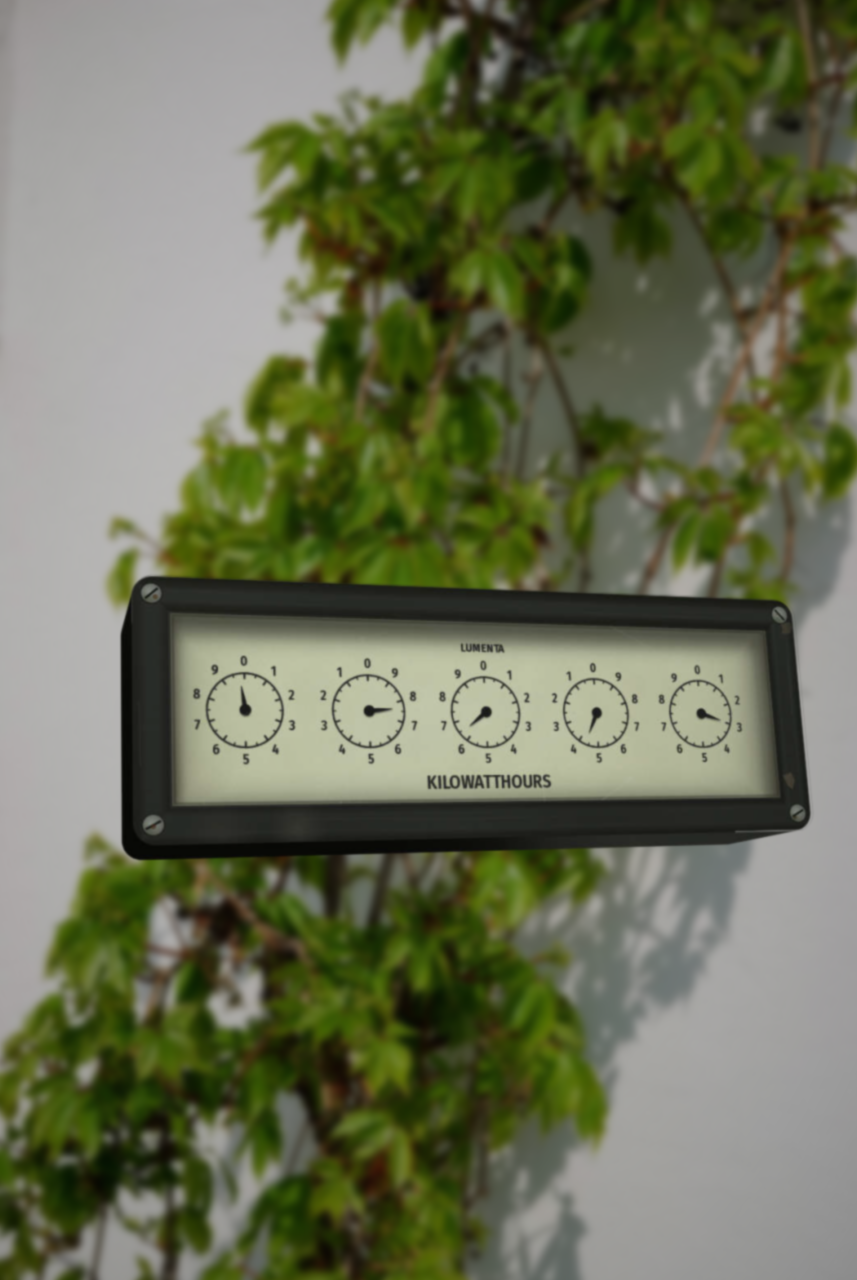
kWh 97643
